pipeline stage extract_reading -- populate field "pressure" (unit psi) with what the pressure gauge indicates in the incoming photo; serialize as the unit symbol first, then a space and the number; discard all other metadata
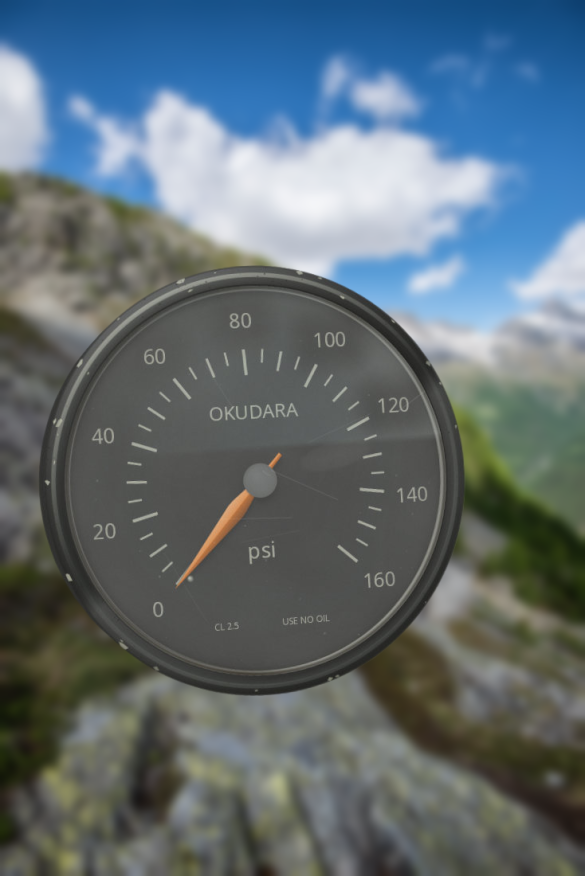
psi 0
